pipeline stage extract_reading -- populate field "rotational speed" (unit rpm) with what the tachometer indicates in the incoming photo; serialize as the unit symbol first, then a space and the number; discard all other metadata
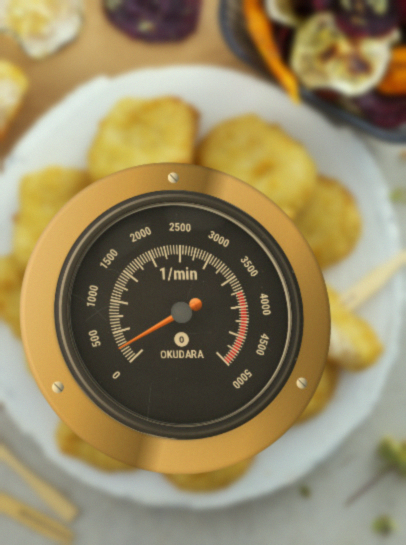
rpm 250
